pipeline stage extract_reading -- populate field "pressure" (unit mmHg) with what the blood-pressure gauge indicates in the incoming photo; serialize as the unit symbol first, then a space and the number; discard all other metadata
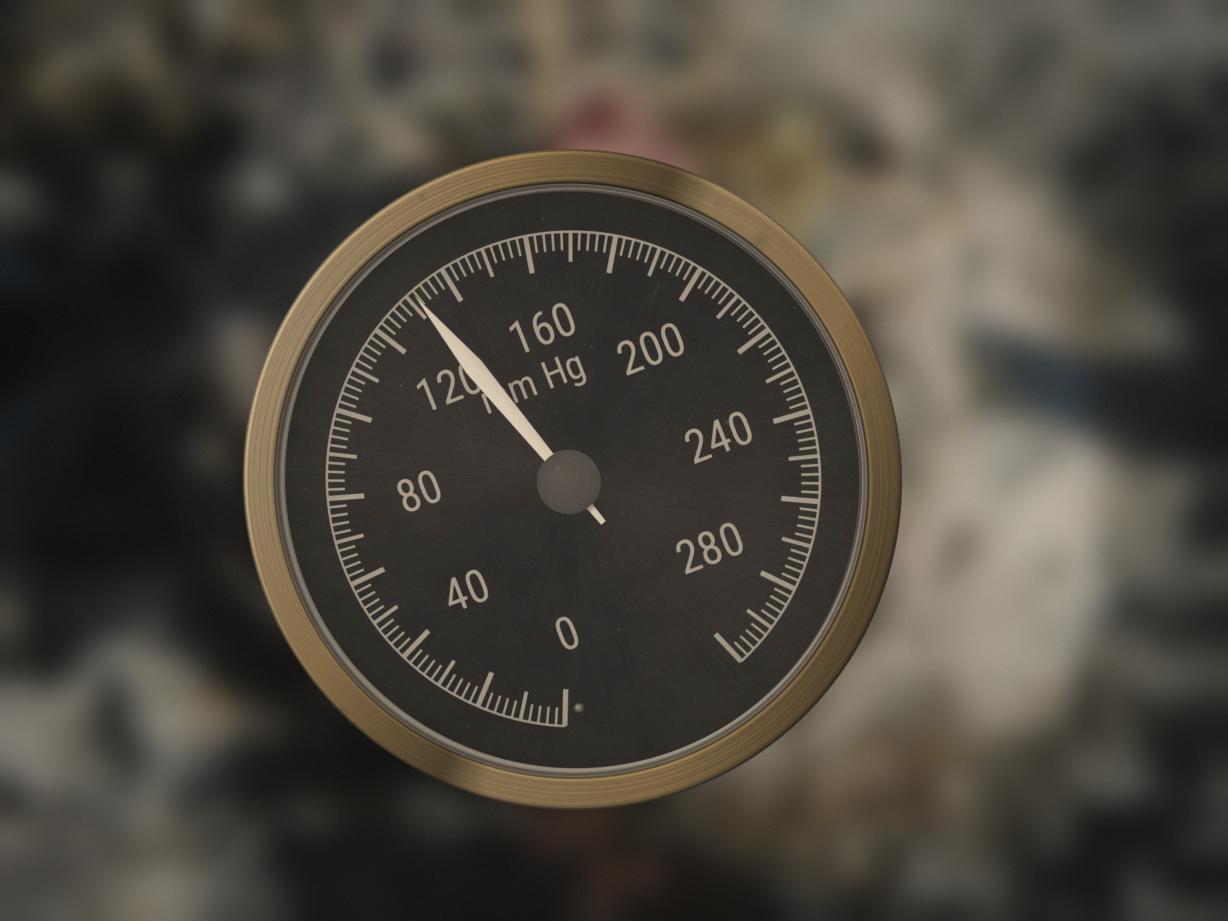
mmHg 132
